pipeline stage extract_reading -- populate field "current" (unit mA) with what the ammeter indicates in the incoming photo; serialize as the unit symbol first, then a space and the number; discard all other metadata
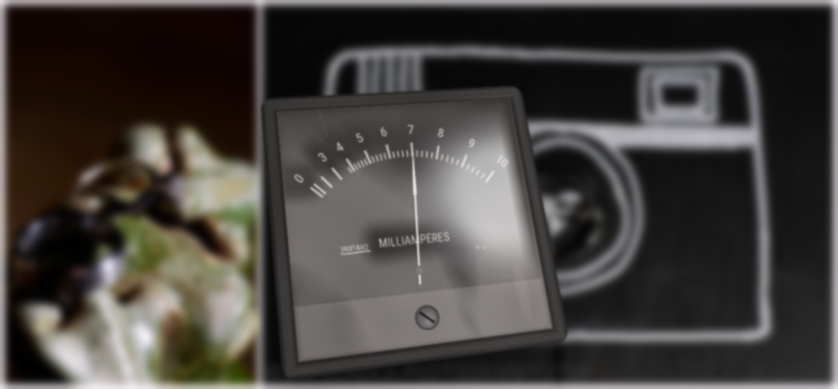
mA 7
